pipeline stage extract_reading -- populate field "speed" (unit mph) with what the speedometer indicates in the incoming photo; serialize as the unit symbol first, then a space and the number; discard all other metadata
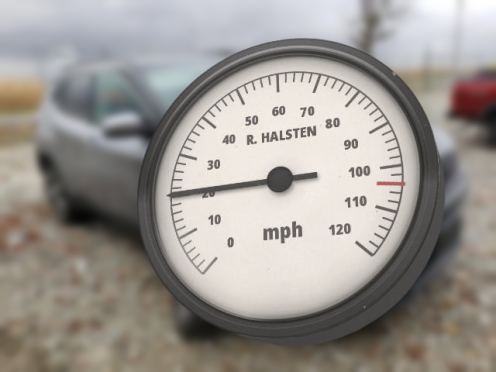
mph 20
